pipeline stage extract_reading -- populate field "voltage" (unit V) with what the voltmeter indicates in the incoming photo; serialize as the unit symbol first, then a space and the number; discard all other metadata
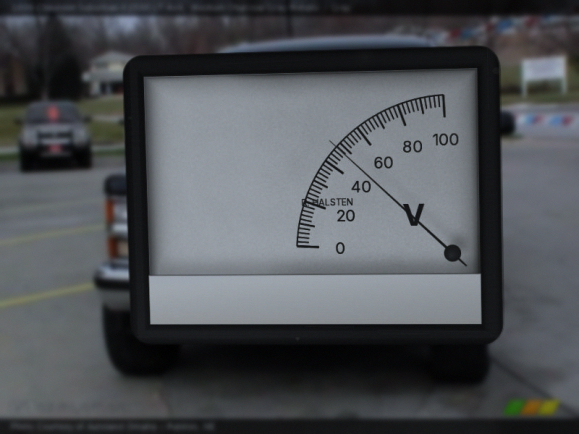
V 48
